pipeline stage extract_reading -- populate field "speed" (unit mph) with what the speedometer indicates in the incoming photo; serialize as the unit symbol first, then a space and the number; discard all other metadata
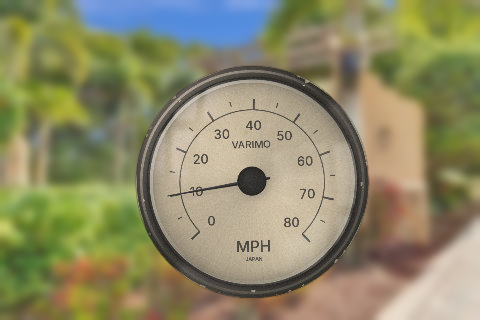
mph 10
